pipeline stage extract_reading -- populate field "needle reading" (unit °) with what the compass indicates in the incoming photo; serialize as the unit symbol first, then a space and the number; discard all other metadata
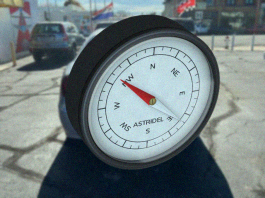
° 310
